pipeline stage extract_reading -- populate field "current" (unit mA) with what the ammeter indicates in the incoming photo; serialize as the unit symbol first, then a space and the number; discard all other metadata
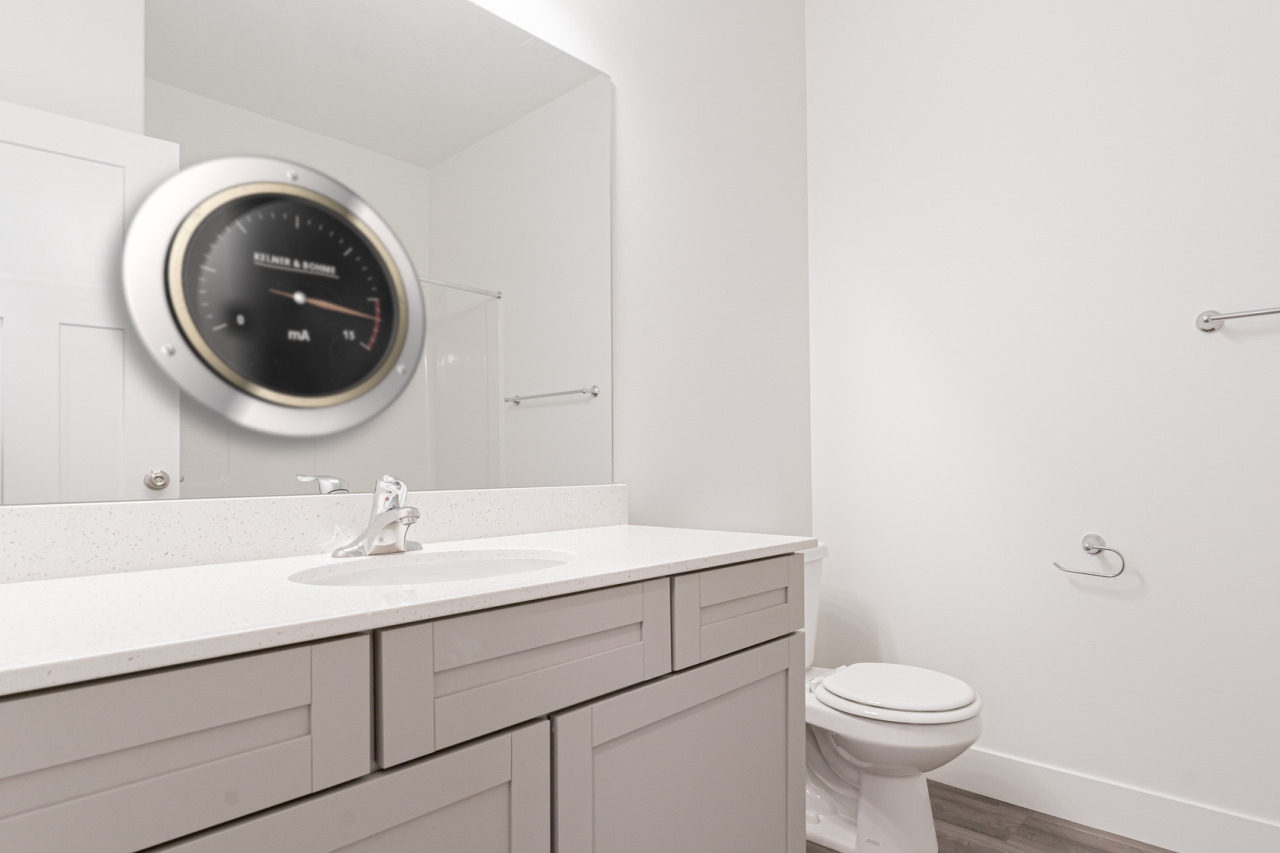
mA 13.5
